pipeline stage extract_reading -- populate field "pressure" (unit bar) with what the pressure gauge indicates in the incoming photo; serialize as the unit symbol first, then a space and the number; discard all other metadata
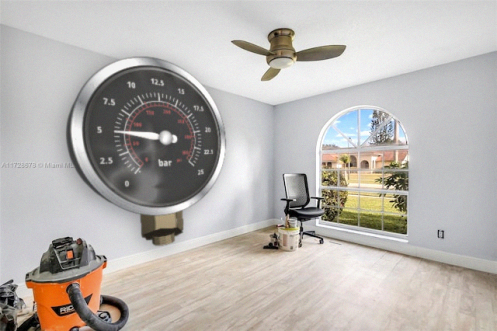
bar 5
